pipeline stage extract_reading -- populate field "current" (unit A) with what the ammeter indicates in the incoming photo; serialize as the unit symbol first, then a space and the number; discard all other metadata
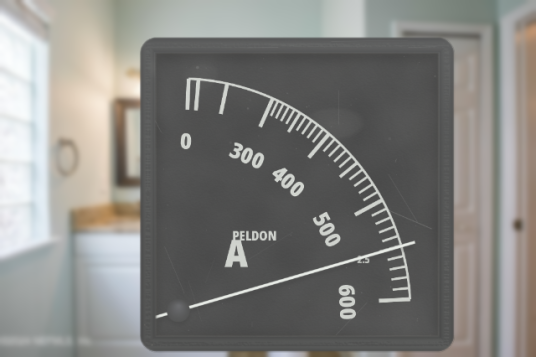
A 550
